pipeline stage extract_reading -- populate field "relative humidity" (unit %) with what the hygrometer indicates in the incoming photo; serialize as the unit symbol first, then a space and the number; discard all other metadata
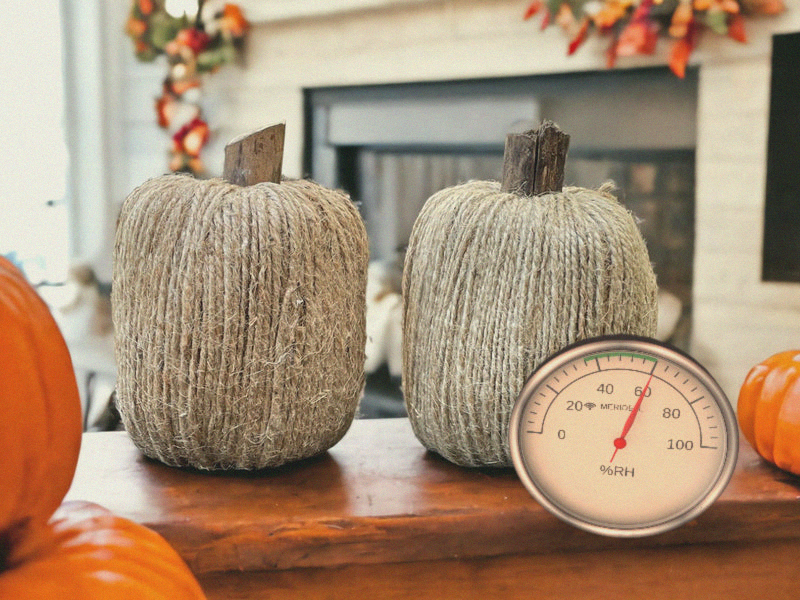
% 60
